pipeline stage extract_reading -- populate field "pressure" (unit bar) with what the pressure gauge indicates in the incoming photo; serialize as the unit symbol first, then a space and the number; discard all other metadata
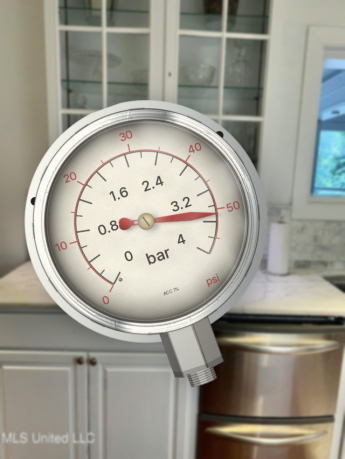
bar 3.5
